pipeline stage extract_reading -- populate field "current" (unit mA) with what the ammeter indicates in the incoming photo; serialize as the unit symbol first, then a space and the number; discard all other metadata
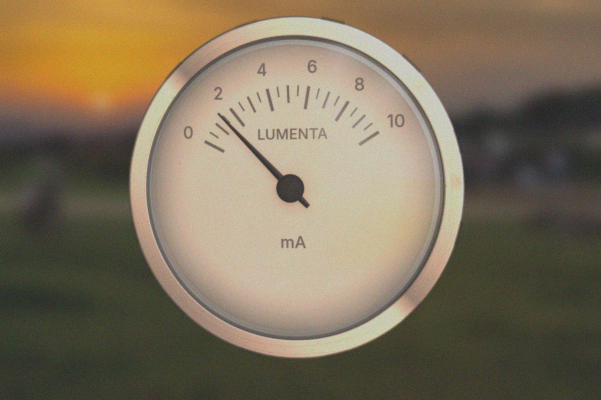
mA 1.5
